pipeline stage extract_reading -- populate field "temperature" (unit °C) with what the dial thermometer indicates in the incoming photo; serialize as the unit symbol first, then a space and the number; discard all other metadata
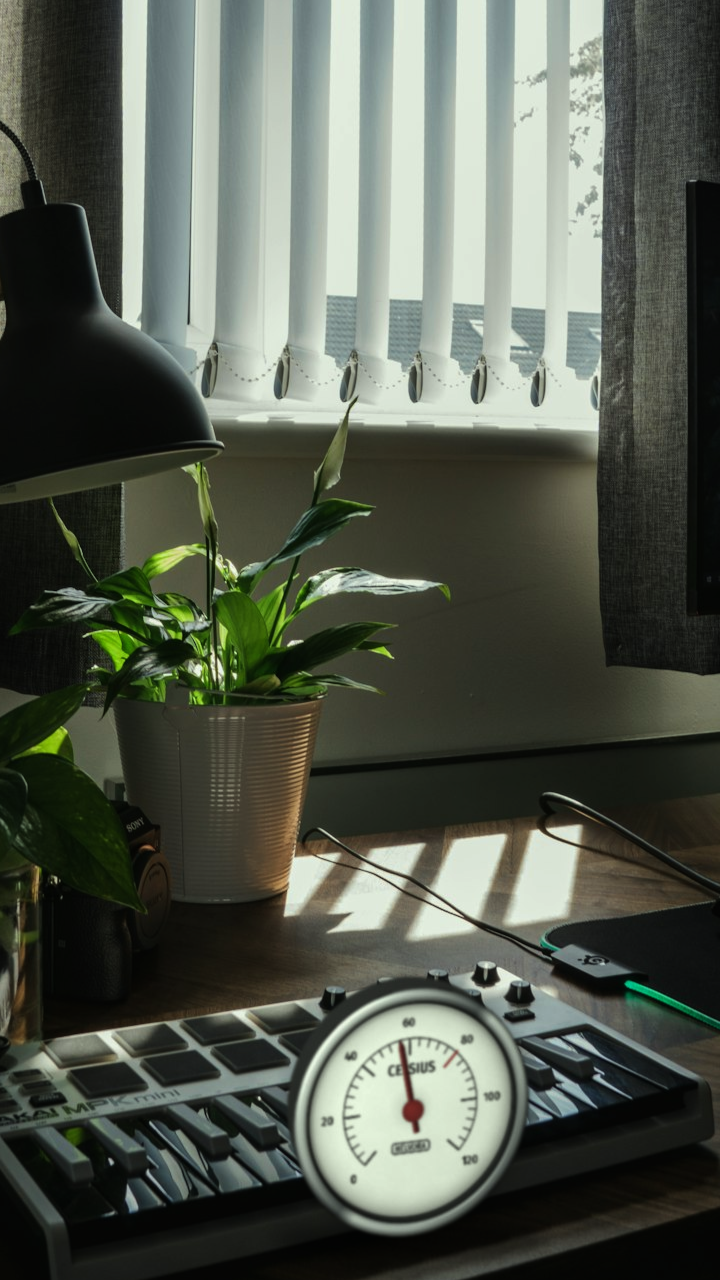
°C 56
